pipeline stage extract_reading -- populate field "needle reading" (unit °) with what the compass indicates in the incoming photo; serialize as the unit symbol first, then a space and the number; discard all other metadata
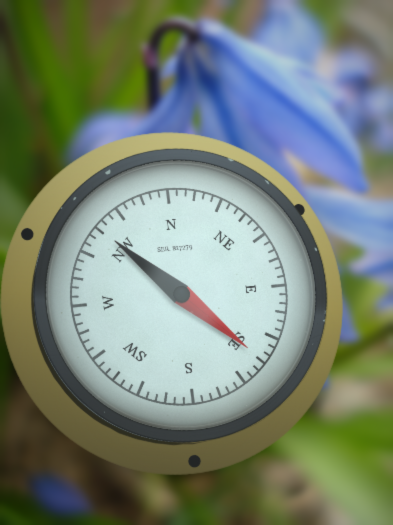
° 135
